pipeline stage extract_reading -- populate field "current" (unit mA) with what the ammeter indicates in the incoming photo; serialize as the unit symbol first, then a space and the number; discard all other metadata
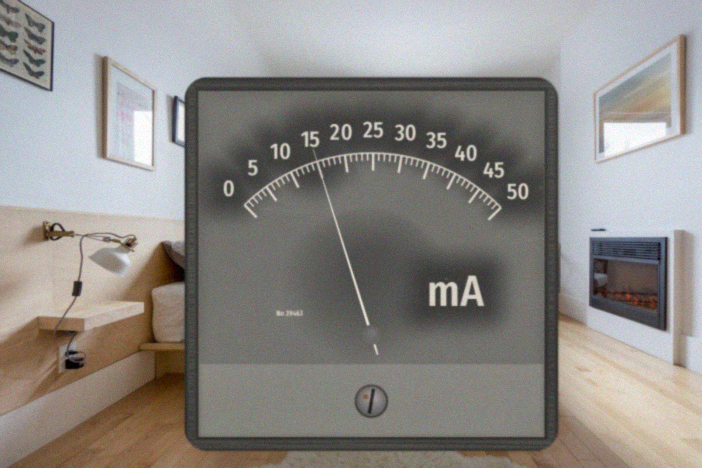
mA 15
